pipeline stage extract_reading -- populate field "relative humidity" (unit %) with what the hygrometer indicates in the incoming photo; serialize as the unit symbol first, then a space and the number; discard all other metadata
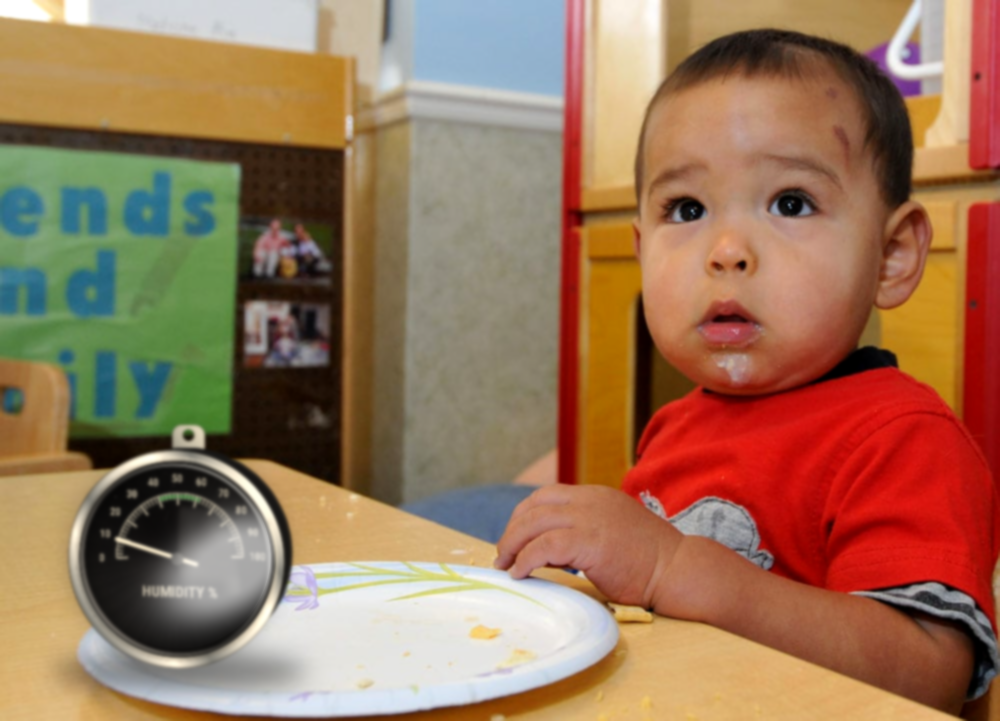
% 10
